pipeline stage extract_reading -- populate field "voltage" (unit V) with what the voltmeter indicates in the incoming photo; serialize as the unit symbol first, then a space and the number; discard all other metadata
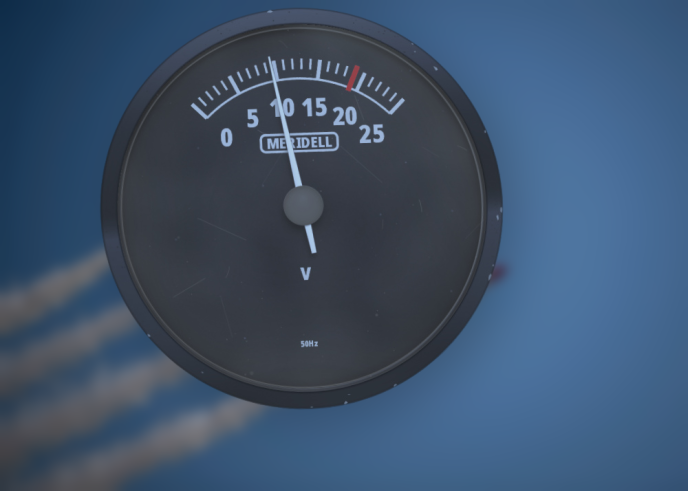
V 9.5
